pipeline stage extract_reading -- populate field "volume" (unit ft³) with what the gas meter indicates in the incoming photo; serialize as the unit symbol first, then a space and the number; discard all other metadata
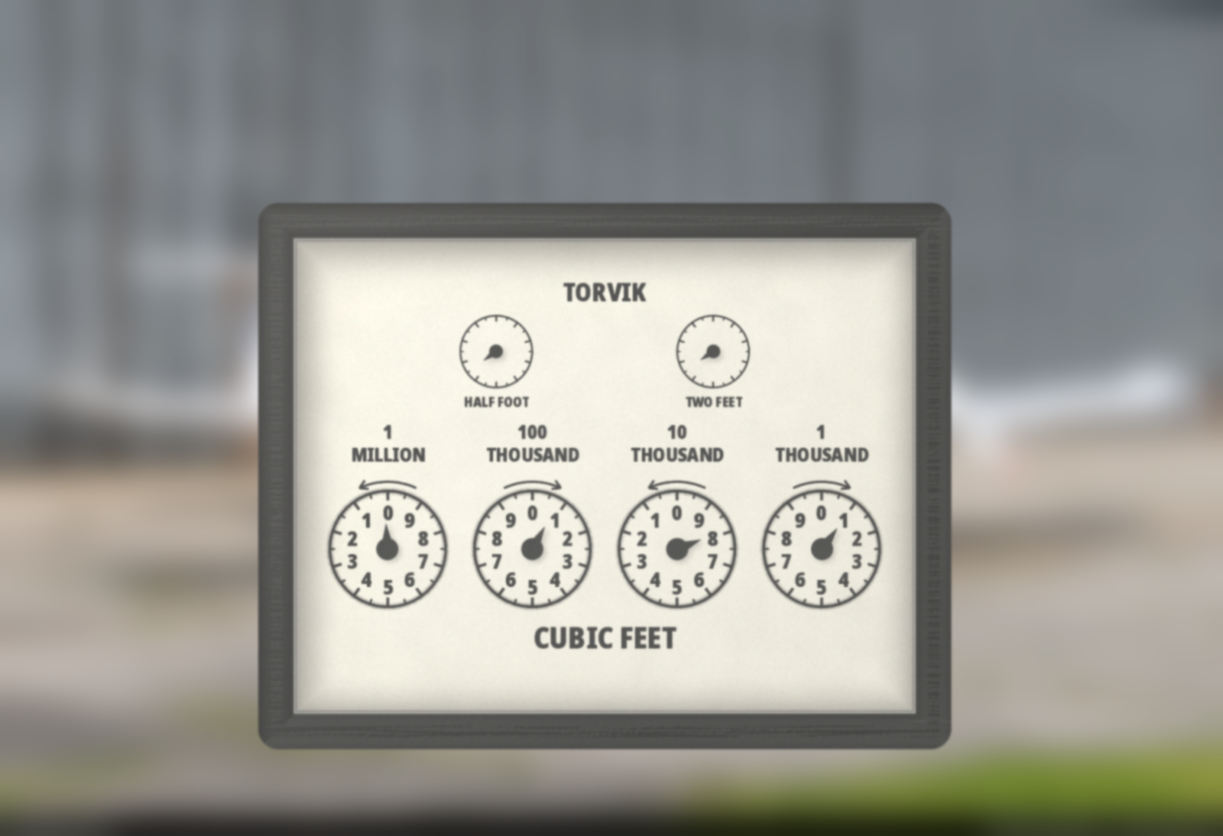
ft³ 8100
